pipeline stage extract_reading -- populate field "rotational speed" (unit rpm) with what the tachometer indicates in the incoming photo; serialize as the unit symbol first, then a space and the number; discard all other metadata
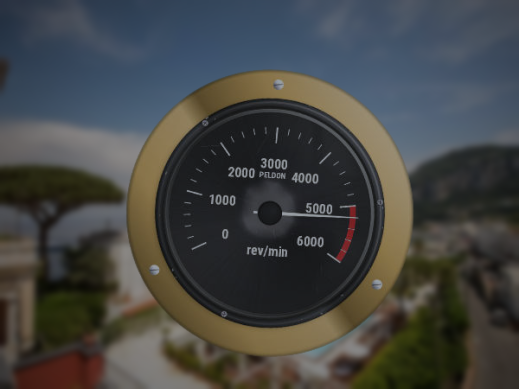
rpm 5200
